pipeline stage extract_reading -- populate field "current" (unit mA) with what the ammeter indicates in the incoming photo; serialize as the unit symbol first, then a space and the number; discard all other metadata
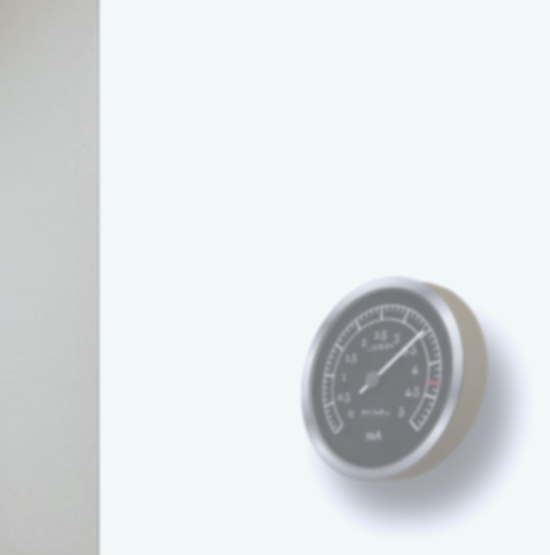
mA 3.5
